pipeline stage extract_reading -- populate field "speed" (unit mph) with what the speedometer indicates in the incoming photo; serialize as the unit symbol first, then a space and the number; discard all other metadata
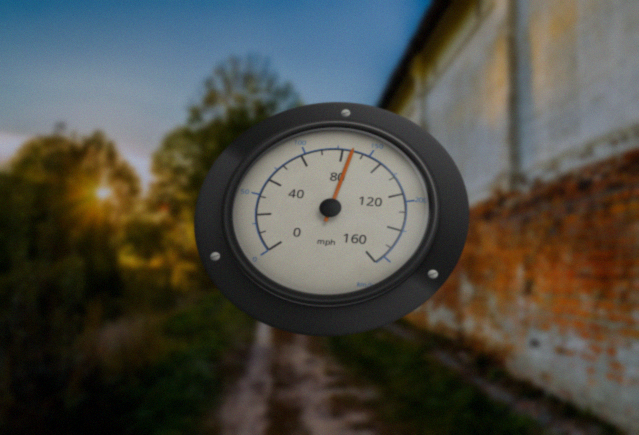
mph 85
